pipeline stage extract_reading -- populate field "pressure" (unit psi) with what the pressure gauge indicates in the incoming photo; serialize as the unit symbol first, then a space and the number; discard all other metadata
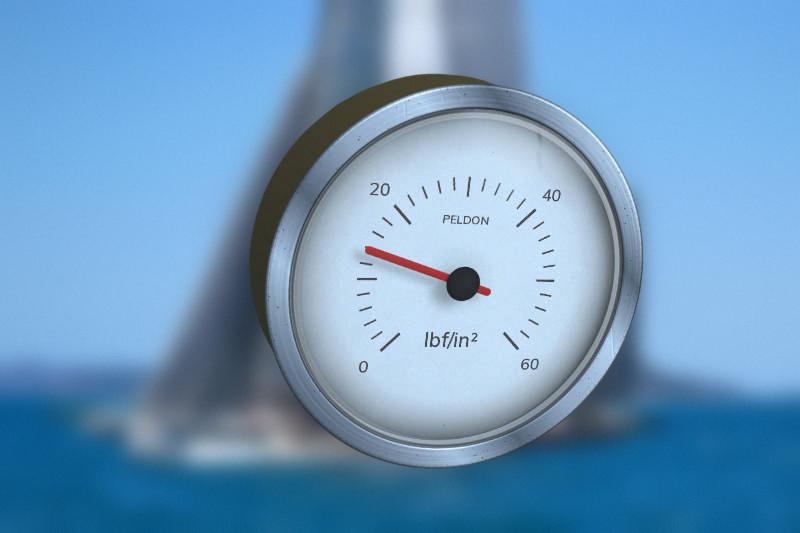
psi 14
